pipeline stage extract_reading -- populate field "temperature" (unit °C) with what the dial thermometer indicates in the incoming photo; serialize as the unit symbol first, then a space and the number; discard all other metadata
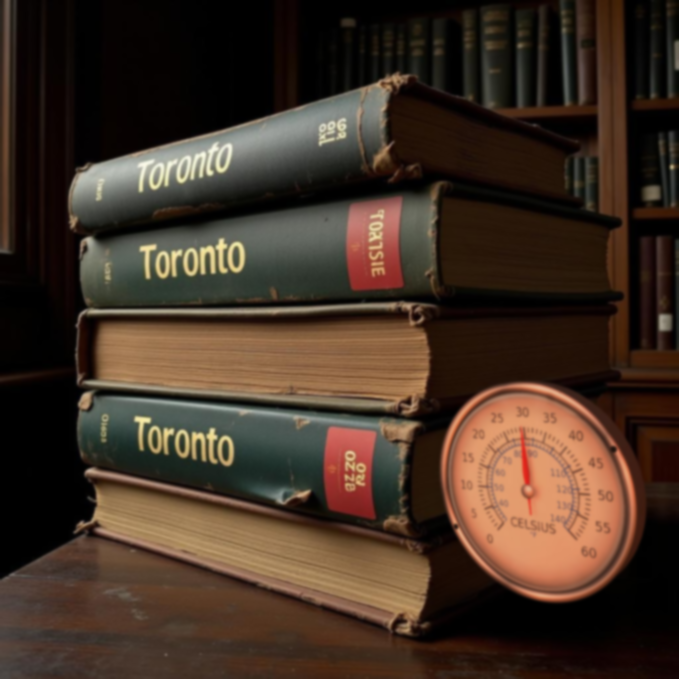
°C 30
